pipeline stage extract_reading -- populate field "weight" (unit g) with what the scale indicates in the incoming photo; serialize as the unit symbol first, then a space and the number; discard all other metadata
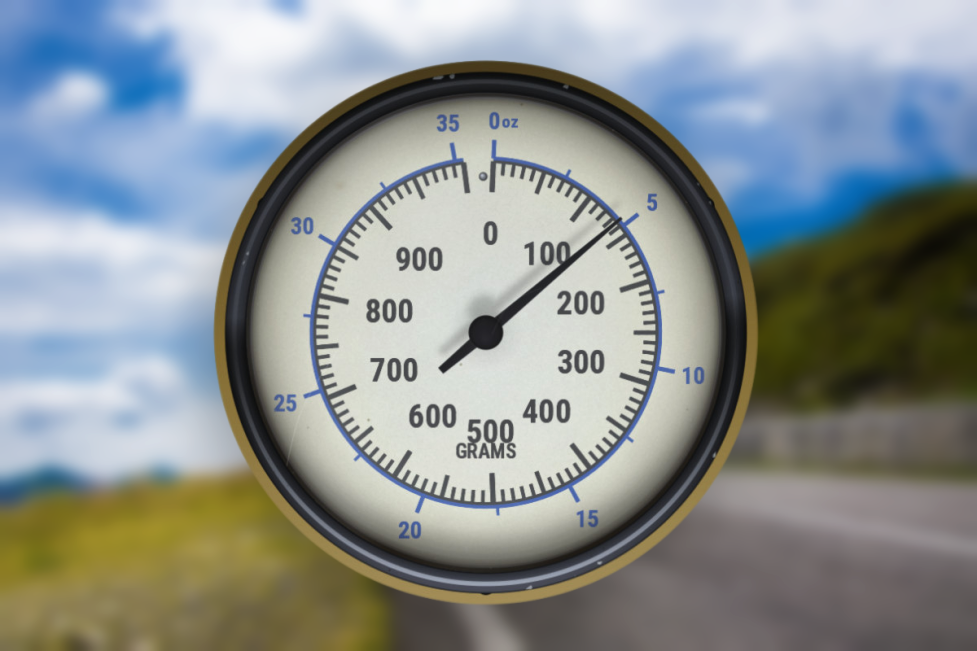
g 135
